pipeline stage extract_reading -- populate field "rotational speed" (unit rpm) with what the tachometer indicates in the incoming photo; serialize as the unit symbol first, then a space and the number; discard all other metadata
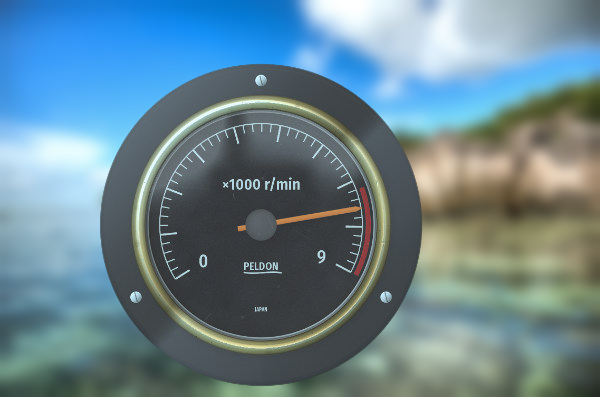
rpm 7600
